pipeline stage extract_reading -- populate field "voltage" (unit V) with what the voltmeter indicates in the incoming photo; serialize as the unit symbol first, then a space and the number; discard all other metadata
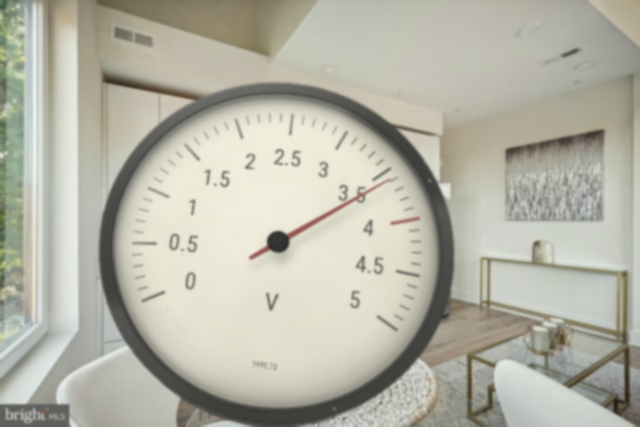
V 3.6
